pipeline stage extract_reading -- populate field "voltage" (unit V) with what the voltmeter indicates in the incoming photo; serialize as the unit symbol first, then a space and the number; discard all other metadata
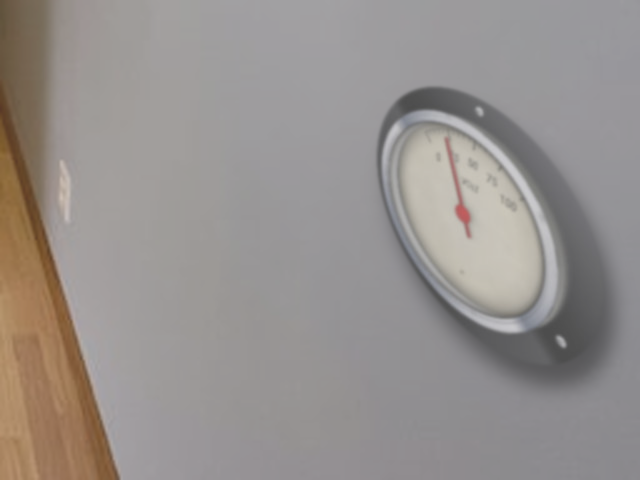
V 25
